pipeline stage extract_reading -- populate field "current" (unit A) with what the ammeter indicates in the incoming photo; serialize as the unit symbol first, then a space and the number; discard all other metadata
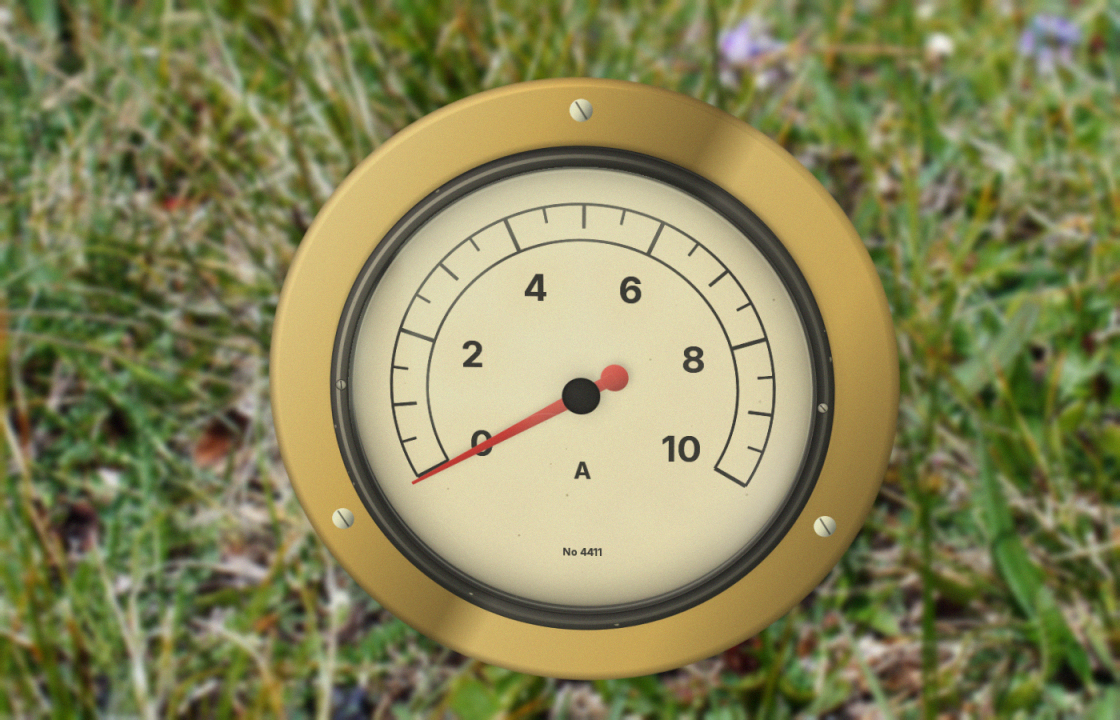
A 0
